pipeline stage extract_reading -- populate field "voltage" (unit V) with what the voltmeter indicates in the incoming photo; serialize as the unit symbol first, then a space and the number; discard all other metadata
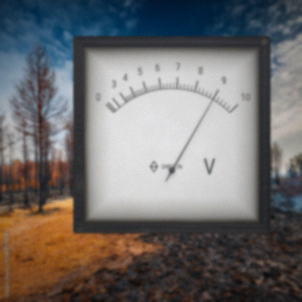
V 9
